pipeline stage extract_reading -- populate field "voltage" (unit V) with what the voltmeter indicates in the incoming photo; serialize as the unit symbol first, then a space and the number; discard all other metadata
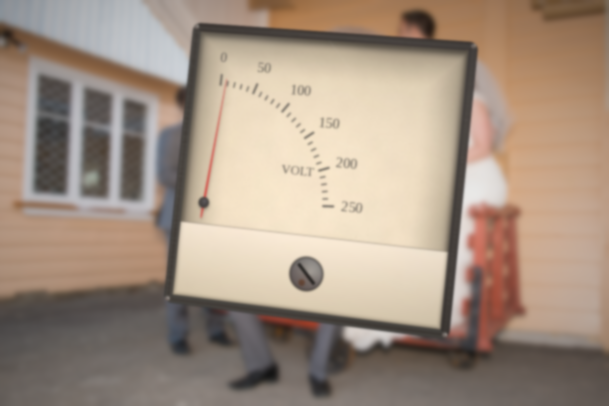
V 10
